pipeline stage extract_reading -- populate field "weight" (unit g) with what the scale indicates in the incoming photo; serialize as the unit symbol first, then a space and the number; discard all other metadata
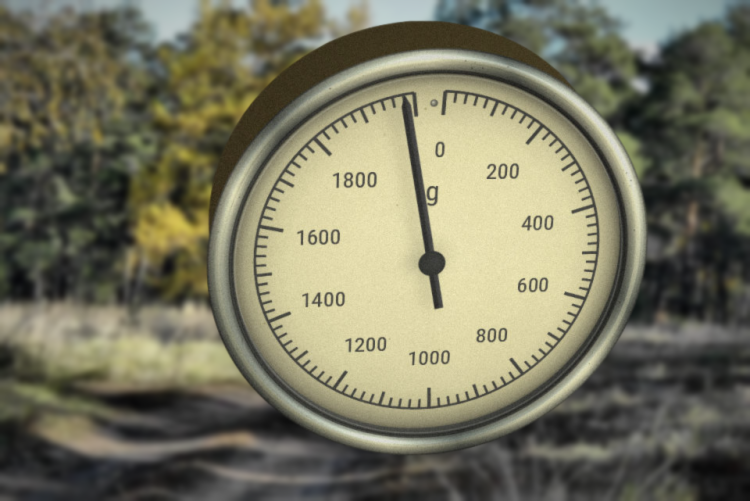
g 1980
